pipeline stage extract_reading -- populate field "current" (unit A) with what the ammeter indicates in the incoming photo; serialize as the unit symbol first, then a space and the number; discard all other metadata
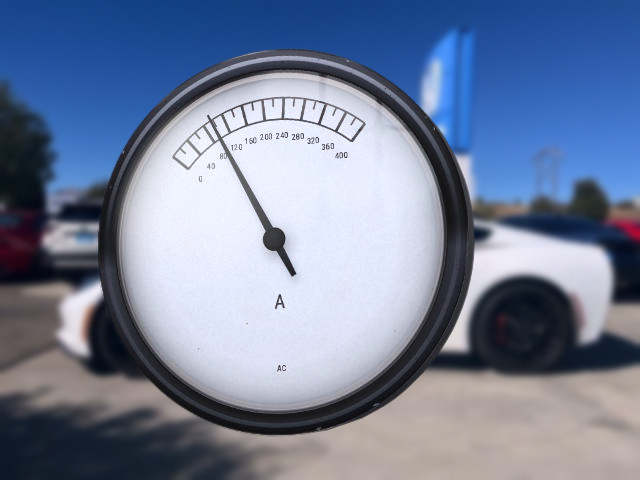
A 100
